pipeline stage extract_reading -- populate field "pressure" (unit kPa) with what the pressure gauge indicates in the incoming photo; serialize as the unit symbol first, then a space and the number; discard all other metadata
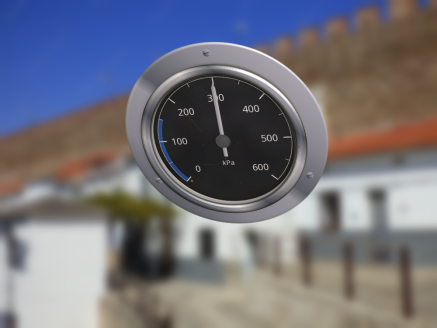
kPa 300
